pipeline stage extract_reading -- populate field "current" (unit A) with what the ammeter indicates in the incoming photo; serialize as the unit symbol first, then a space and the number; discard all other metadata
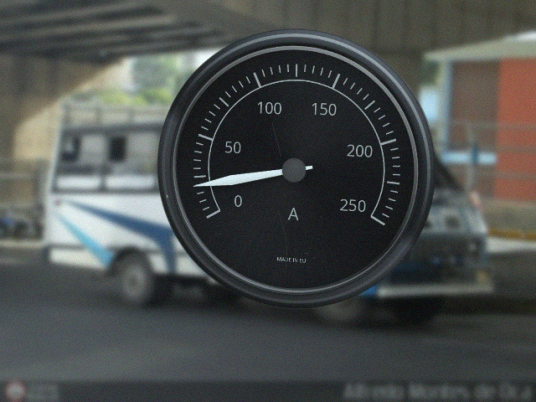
A 20
